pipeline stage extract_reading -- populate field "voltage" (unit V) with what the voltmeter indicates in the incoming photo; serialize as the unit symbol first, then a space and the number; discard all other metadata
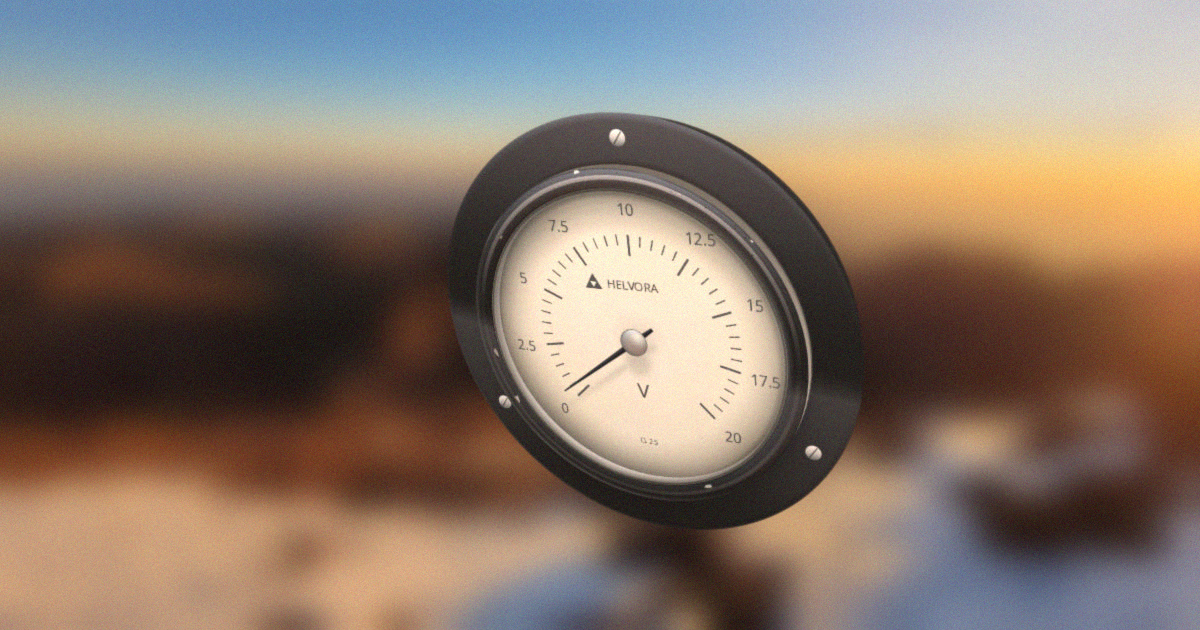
V 0.5
